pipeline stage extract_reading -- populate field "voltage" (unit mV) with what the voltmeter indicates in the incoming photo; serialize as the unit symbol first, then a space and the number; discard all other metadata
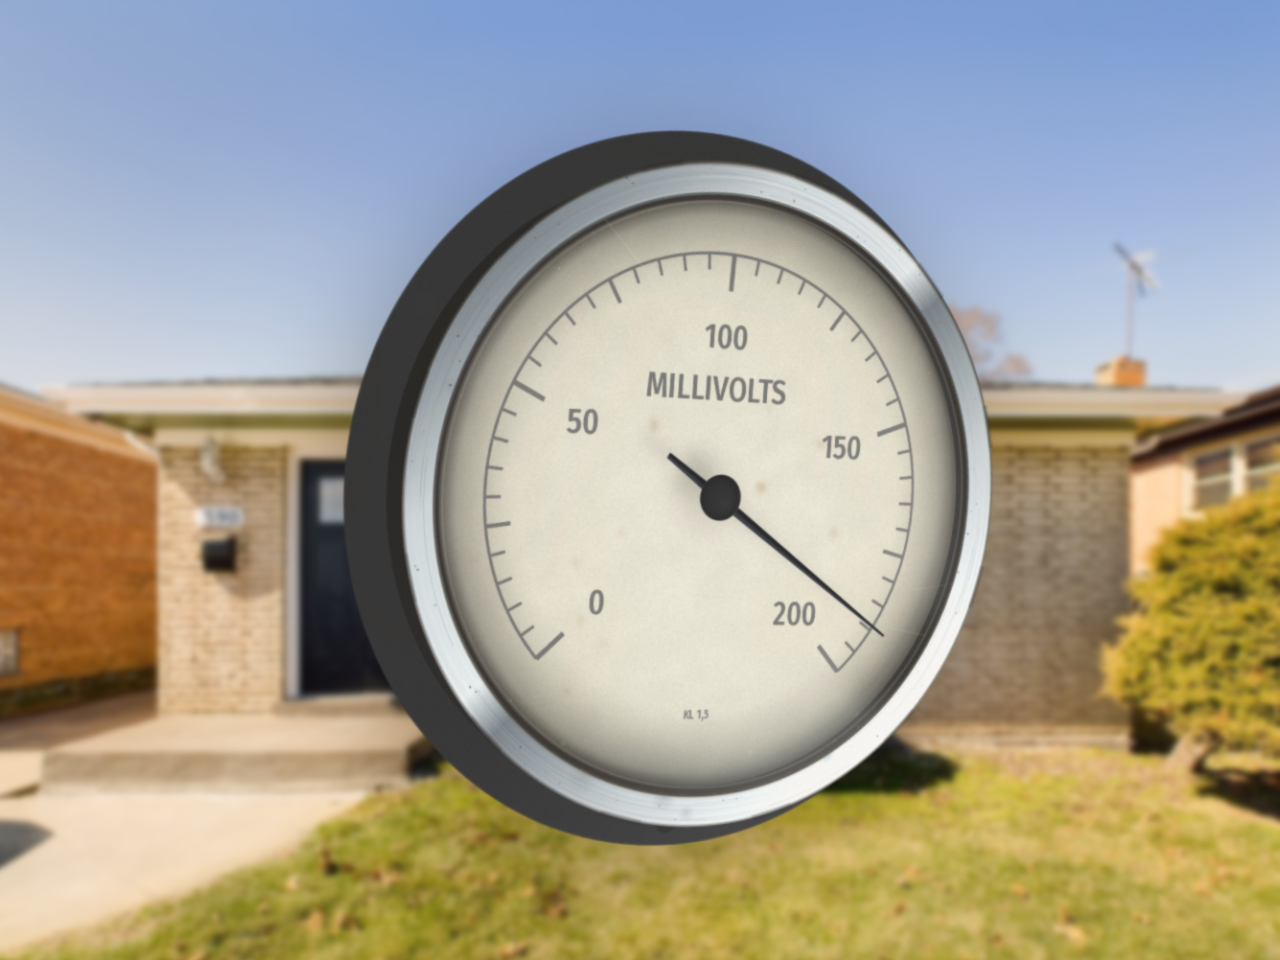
mV 190
